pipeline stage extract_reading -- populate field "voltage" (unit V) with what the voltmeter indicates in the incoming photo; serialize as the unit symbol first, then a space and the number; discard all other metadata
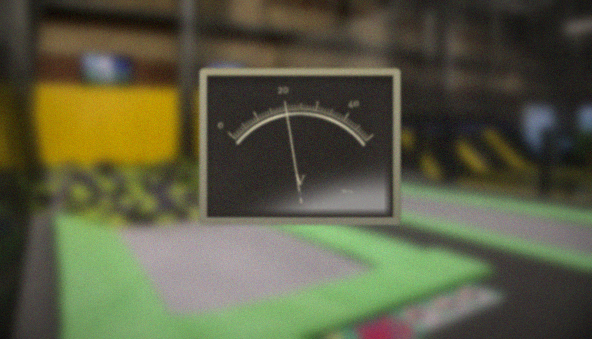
V 20
